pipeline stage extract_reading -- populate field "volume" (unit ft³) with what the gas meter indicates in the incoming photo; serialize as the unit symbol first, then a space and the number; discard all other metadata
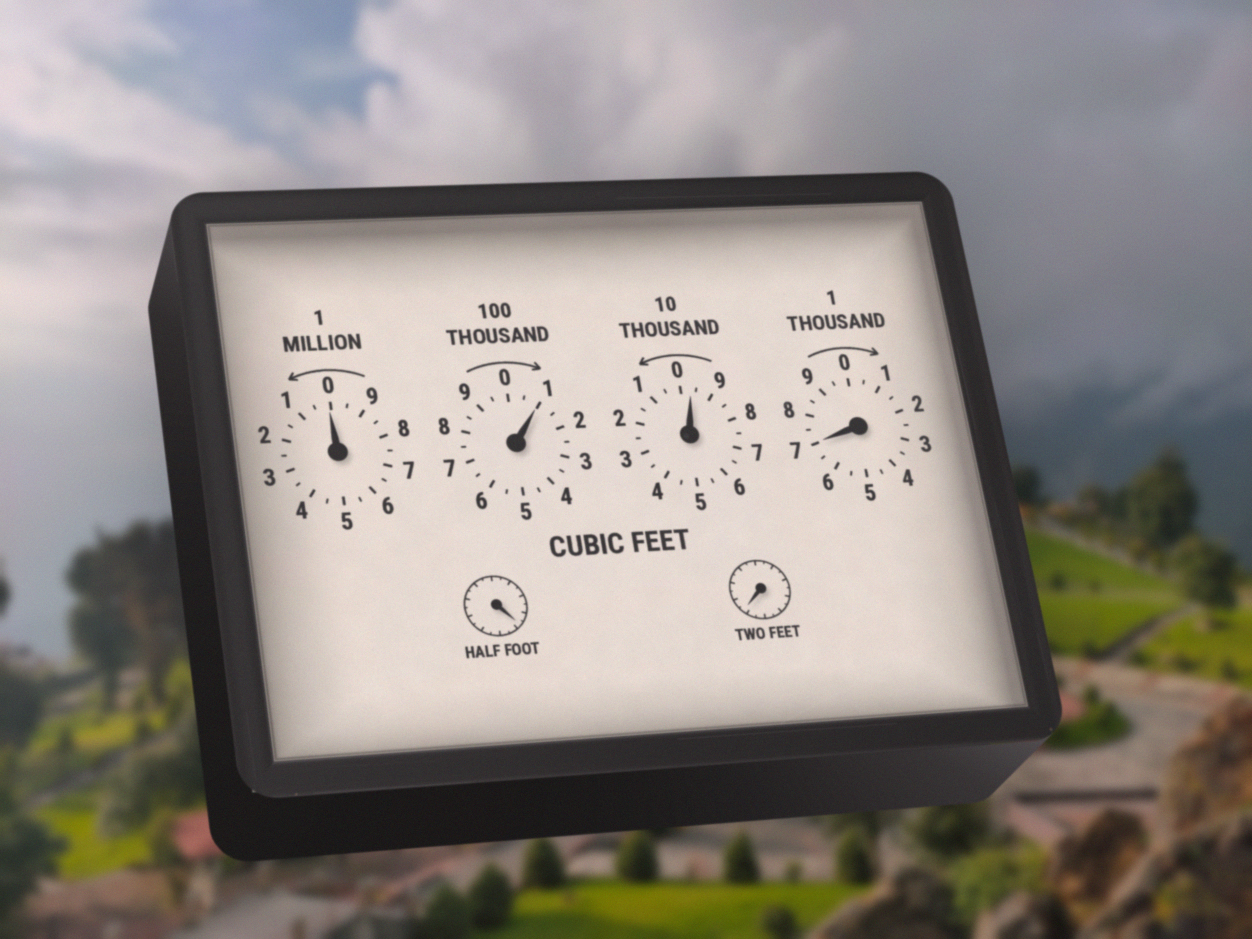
ft³ 9700
